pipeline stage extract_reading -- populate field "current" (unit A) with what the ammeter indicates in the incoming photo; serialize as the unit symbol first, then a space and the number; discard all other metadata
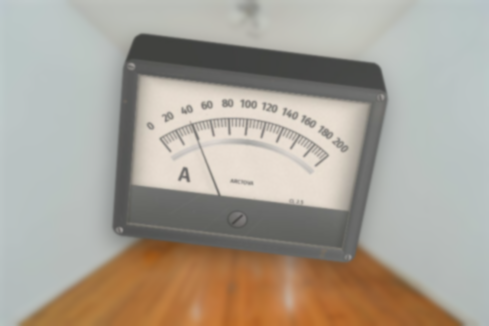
A 40
